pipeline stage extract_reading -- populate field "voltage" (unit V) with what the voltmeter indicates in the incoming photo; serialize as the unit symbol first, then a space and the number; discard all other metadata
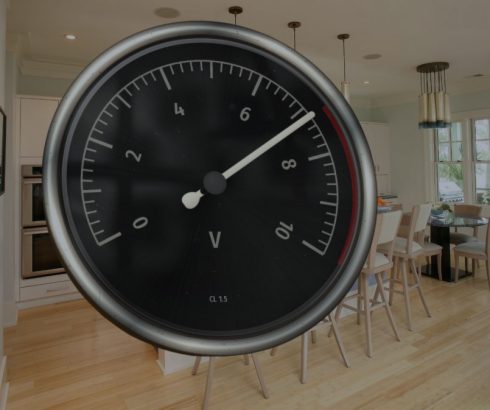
V 7.2
